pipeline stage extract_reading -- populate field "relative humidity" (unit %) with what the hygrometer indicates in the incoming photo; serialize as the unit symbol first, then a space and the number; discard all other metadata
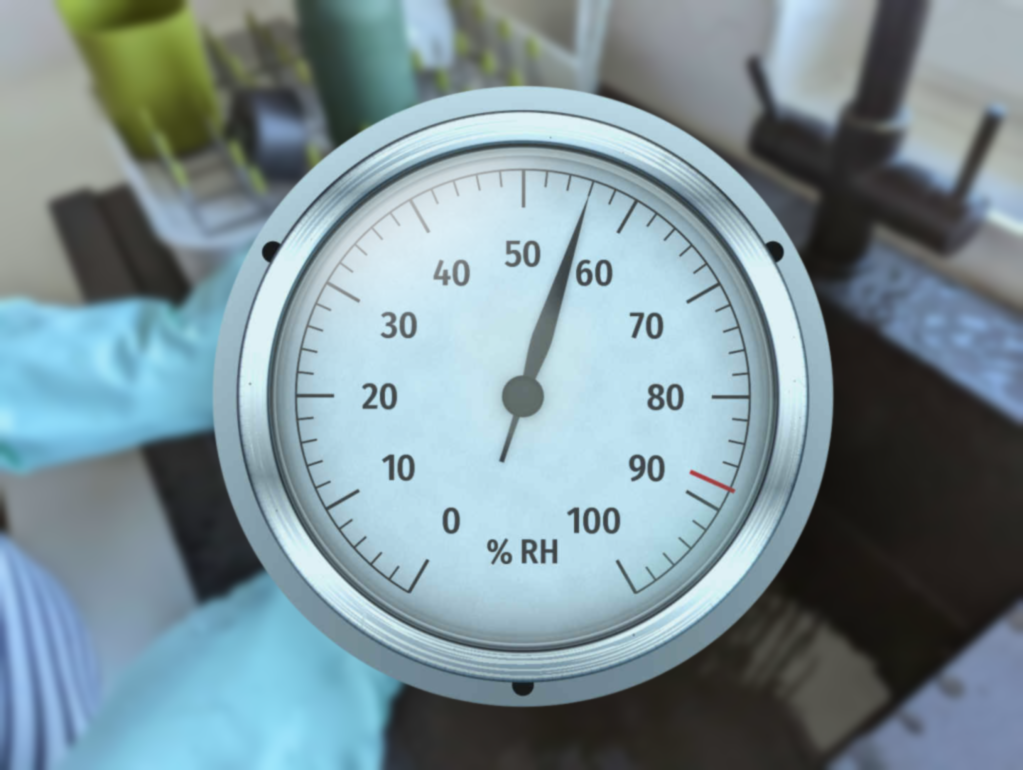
% 56
